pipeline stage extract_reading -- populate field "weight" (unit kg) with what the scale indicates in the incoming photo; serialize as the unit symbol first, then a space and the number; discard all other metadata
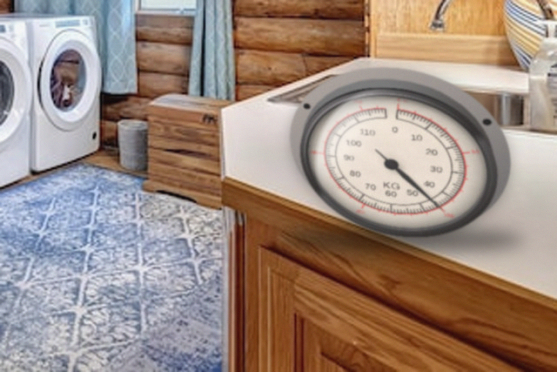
kg 45
